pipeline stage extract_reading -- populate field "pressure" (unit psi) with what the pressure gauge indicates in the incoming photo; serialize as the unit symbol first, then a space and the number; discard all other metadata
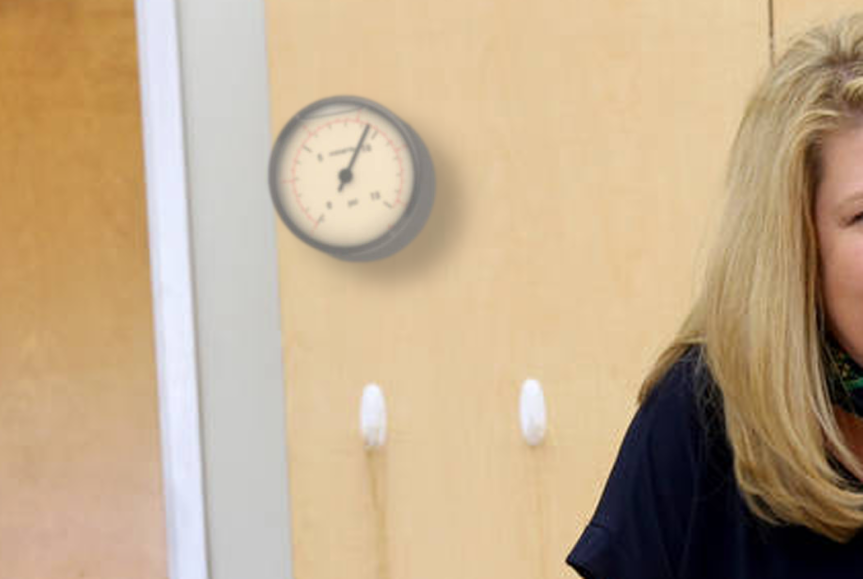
psi 9.5
